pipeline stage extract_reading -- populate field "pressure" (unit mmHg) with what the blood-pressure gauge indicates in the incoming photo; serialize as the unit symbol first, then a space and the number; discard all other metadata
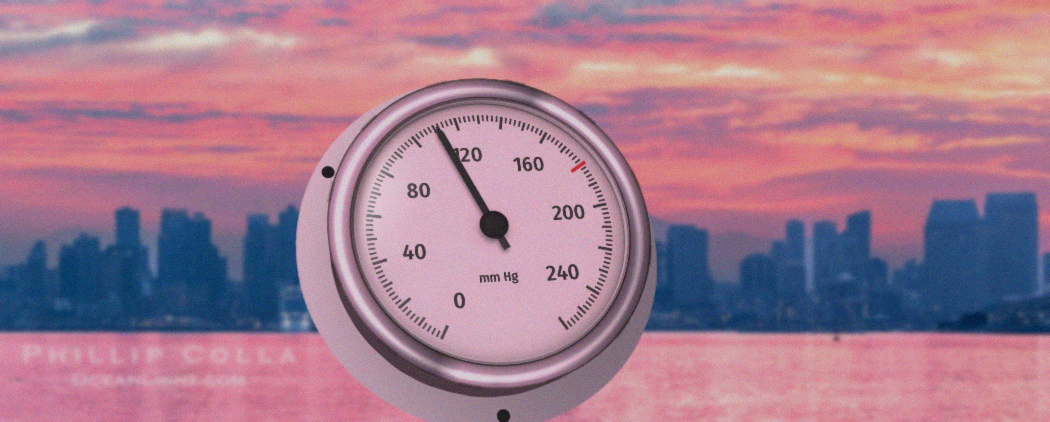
mmHg 110
